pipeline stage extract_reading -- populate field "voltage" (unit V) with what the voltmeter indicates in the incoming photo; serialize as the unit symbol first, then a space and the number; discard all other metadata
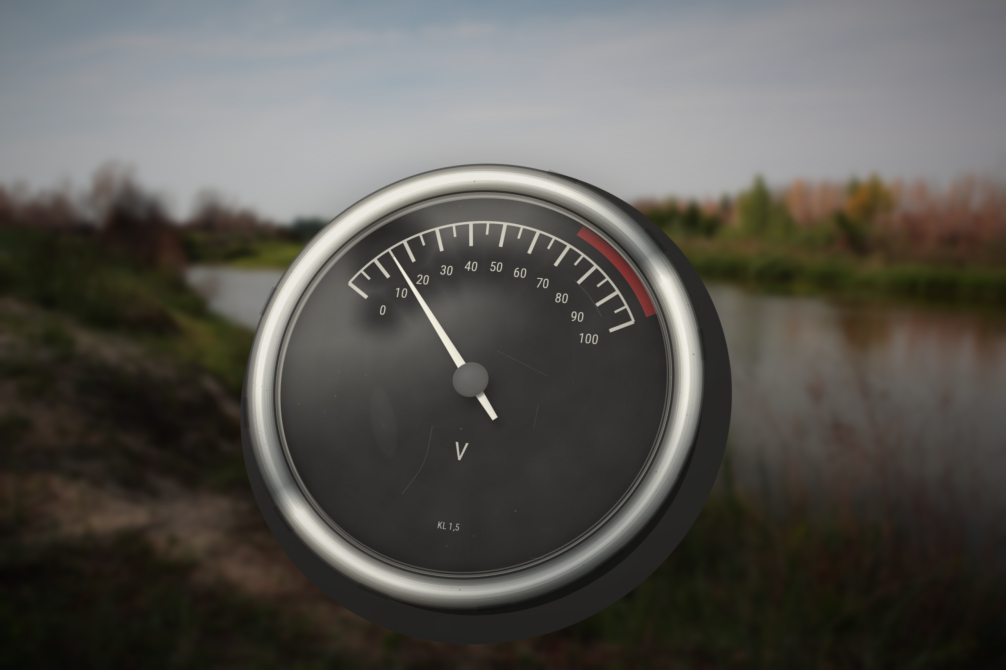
V 15
